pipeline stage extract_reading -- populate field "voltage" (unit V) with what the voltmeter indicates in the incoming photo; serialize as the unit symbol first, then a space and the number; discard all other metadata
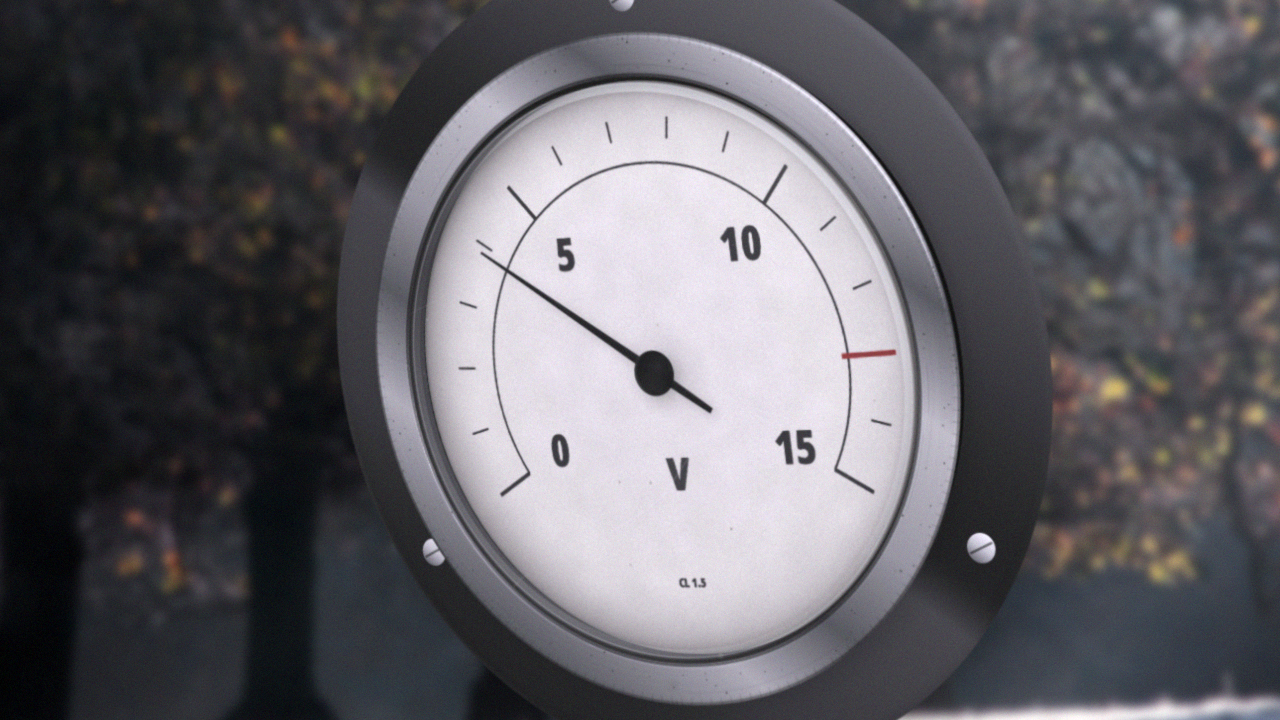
V 4
